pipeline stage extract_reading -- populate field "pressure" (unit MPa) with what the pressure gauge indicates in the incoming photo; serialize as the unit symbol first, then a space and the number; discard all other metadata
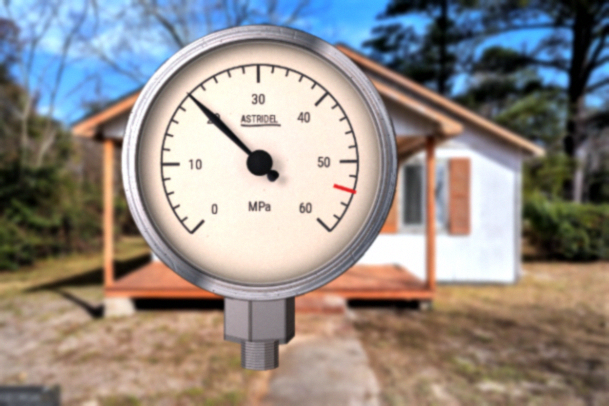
MPa 20
